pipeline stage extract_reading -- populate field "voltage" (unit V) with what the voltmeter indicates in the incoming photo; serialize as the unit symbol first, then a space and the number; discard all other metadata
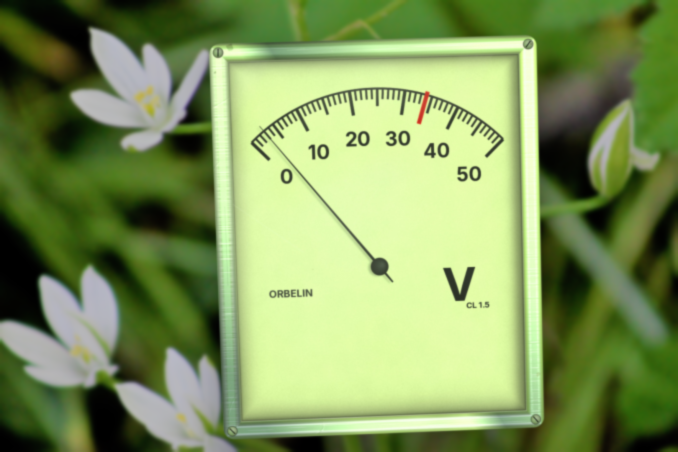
V 3
